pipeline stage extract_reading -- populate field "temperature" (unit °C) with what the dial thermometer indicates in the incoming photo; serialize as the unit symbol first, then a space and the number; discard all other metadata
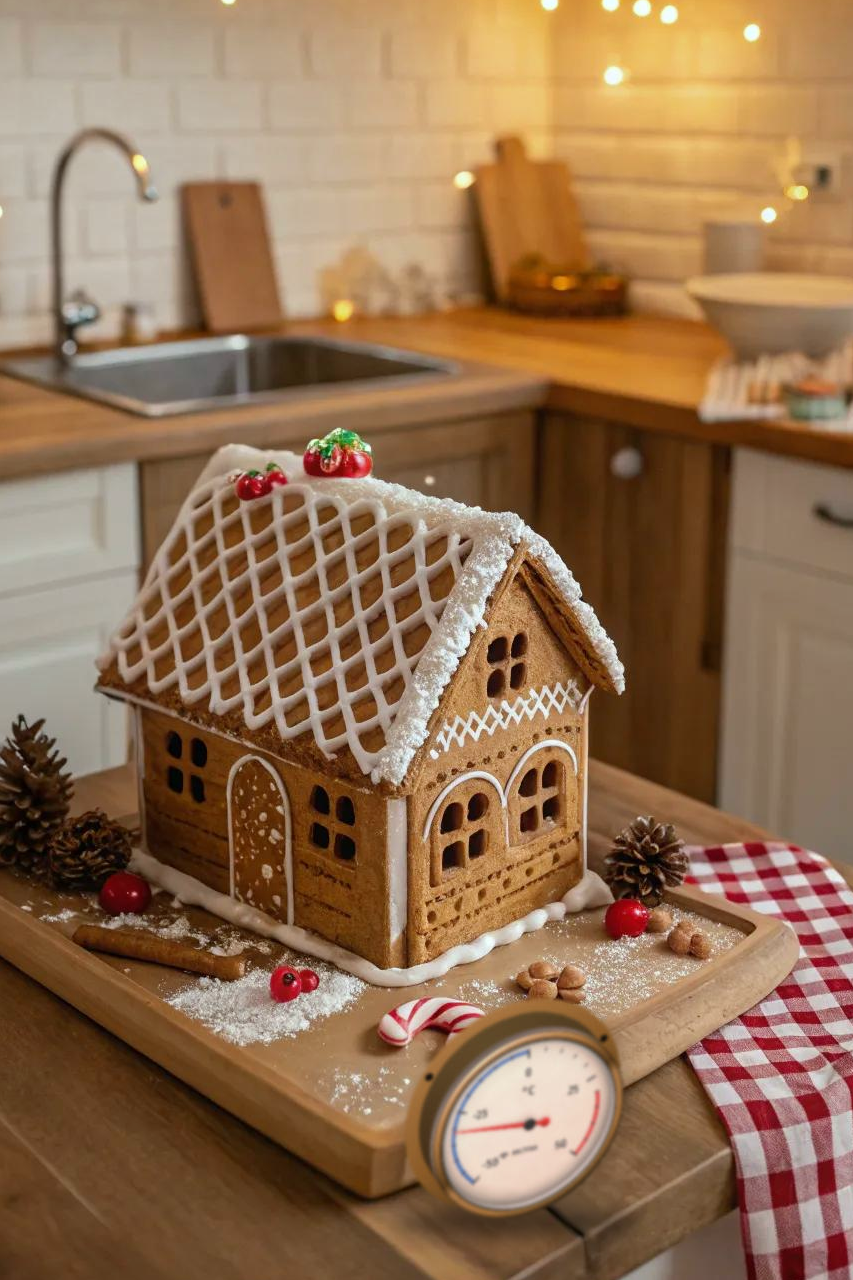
°C -30
